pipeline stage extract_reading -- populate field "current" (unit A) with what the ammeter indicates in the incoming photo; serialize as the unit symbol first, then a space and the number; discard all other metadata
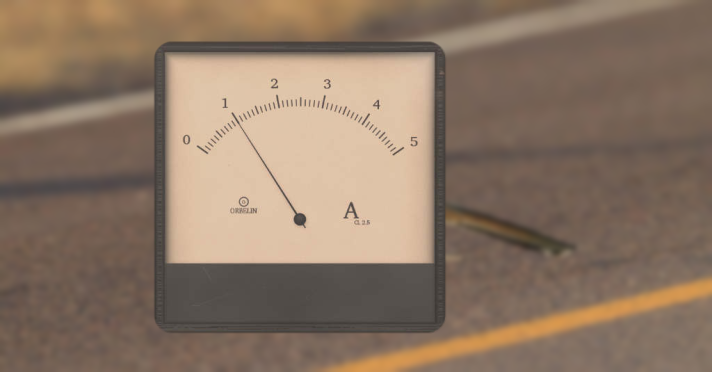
A 1
